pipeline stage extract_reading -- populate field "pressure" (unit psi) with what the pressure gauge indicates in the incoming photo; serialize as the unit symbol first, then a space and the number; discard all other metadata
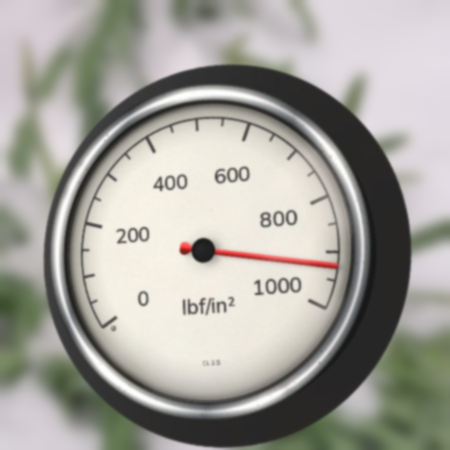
psi 925
